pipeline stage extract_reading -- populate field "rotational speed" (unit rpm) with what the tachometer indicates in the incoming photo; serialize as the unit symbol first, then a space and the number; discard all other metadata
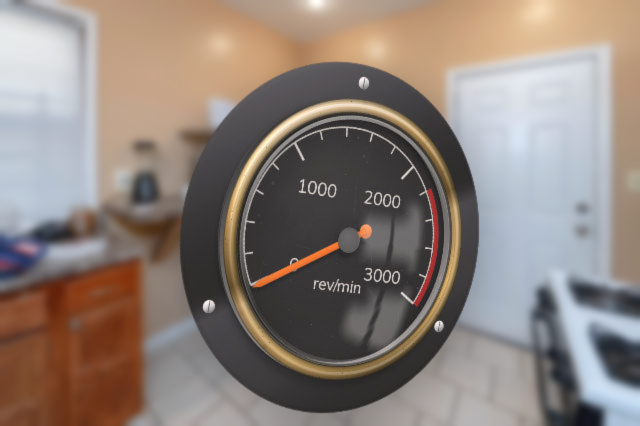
rpm 0
